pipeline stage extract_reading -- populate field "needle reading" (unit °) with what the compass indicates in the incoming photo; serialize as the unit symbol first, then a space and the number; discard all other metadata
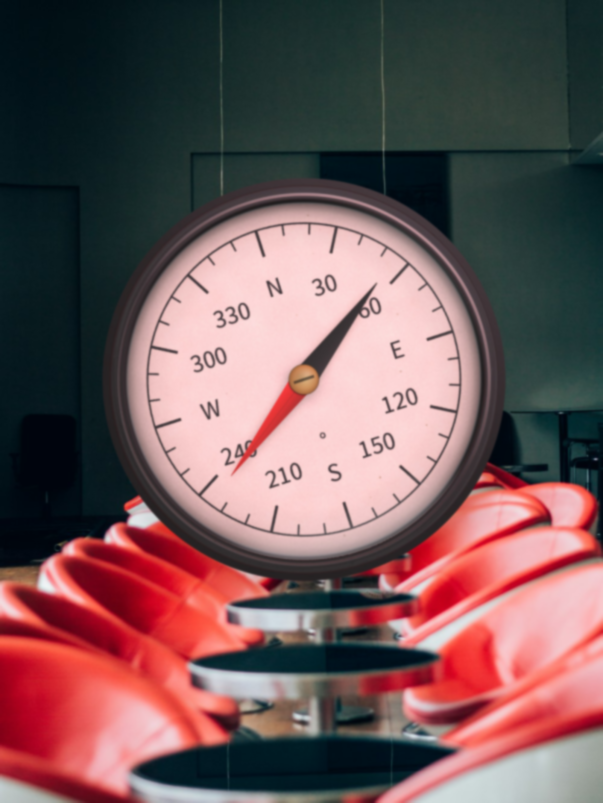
° 235
